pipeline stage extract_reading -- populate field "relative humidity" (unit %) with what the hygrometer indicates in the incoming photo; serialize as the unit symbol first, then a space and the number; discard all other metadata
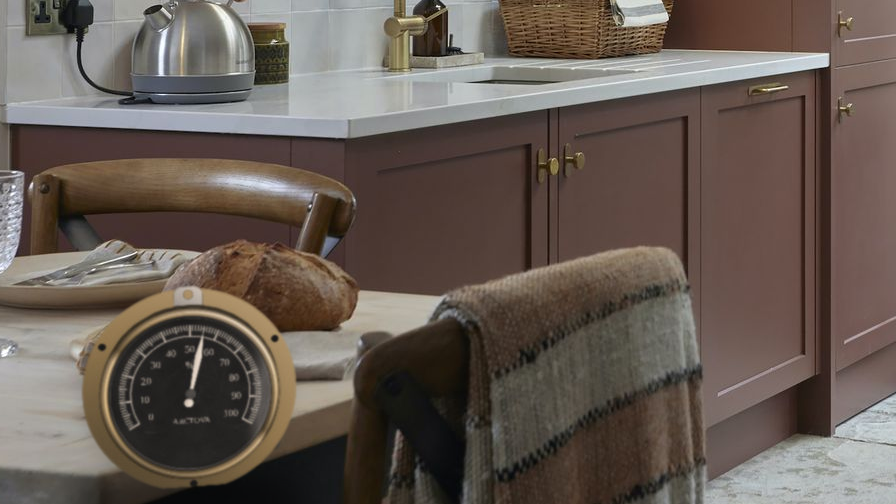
% 55
